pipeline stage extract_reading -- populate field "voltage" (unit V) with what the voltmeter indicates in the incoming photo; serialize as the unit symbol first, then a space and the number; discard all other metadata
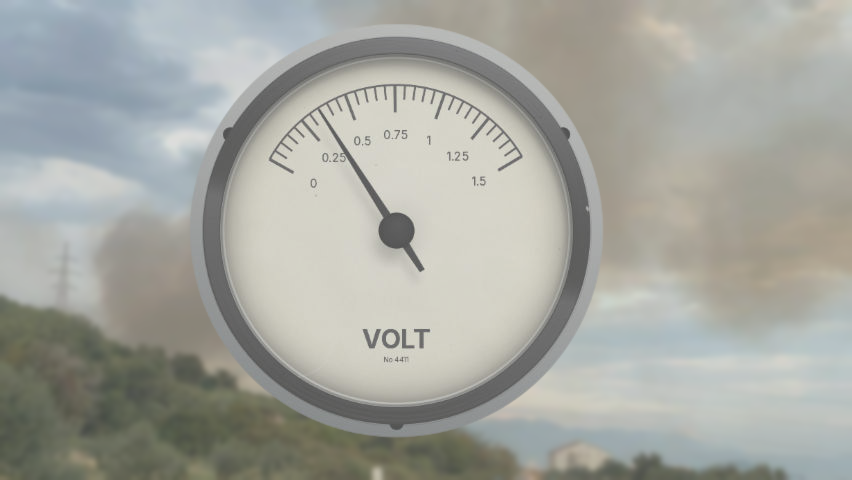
V 0.35
